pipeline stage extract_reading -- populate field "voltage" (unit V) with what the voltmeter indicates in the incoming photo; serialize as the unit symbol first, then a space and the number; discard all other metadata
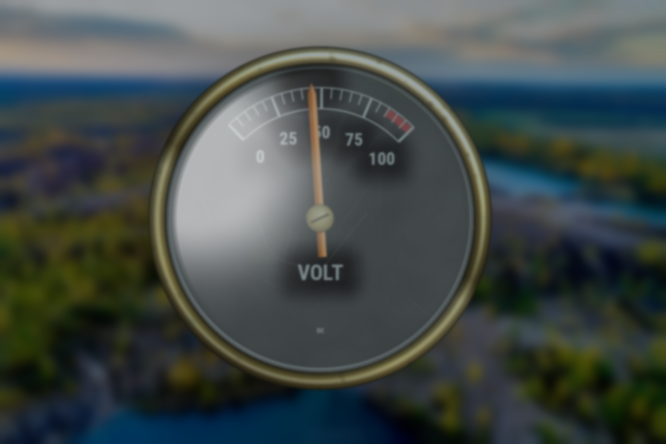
V 45
